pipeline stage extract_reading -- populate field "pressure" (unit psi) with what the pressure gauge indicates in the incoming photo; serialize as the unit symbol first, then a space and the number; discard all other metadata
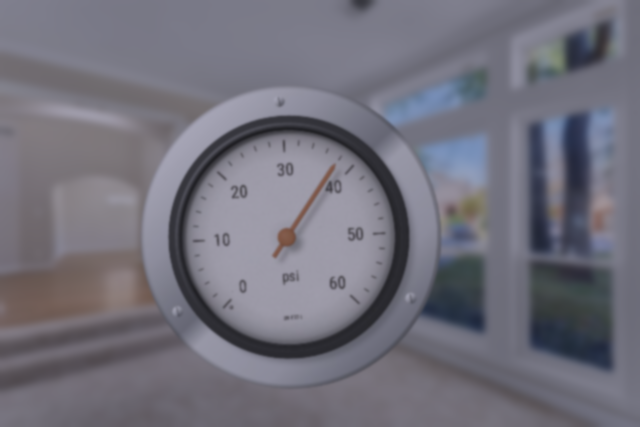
psi 38
